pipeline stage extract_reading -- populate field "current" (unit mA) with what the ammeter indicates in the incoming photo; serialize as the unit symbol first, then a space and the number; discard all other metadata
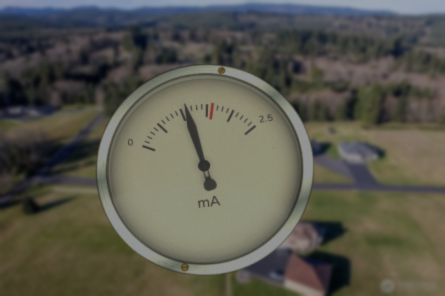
mA 1.1
